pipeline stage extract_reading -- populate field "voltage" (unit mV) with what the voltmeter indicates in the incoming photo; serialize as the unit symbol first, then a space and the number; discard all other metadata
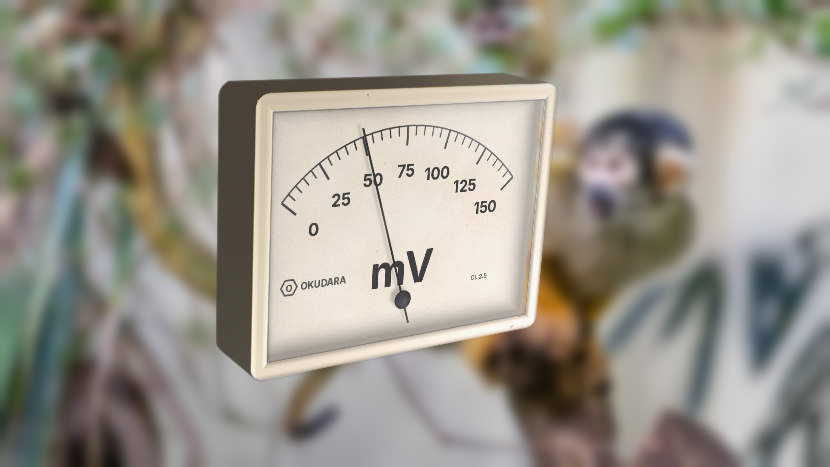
mV 50
